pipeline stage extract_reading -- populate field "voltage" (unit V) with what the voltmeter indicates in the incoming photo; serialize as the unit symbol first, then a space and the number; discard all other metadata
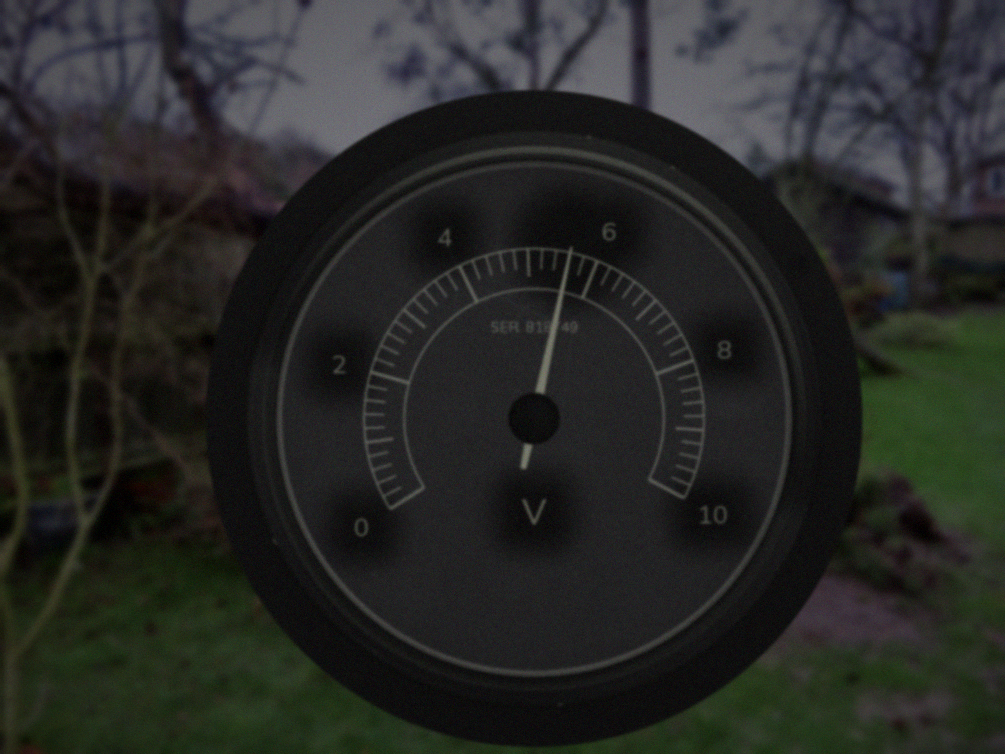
V 5.6
